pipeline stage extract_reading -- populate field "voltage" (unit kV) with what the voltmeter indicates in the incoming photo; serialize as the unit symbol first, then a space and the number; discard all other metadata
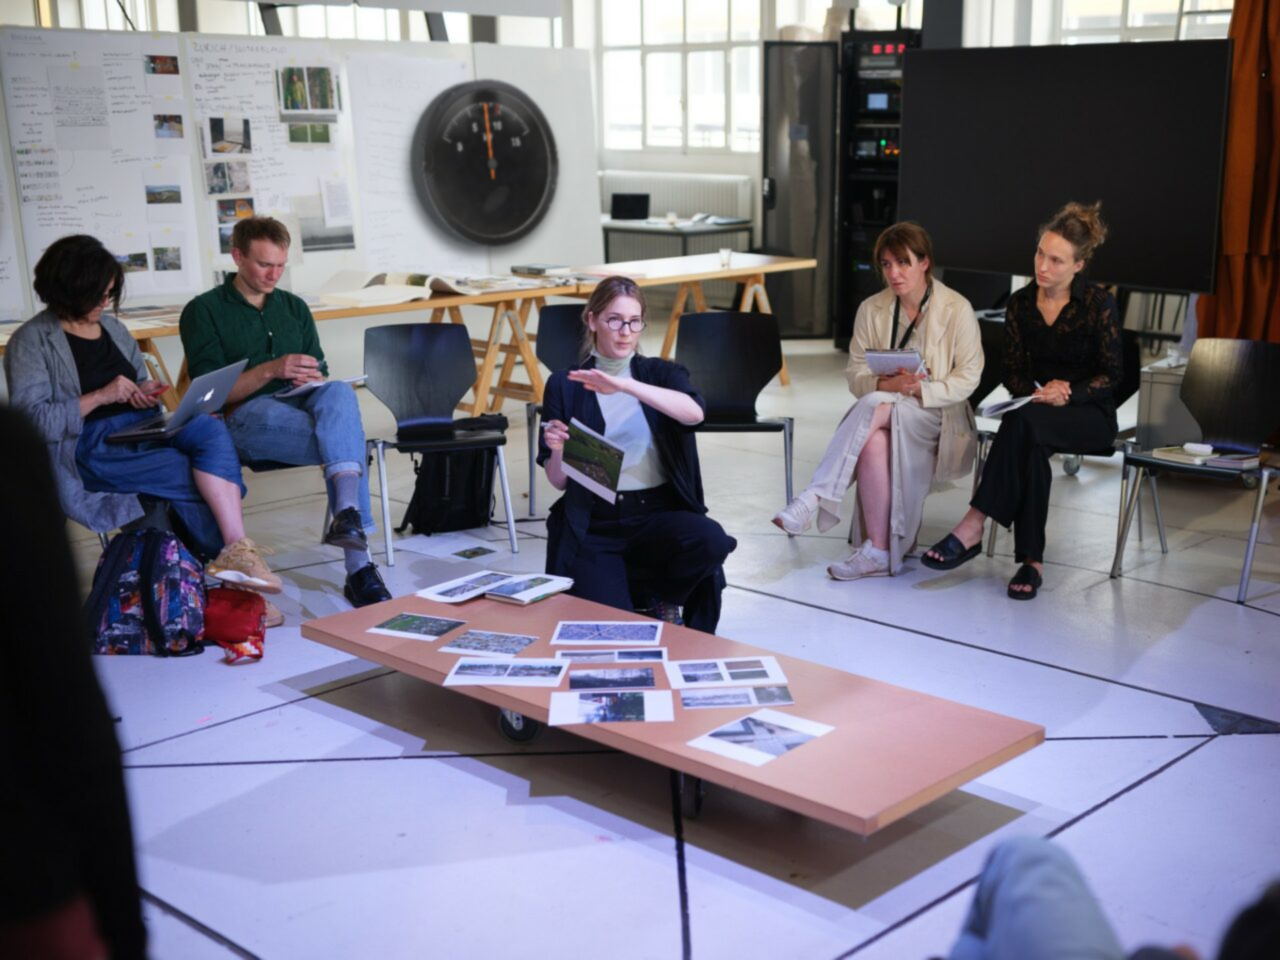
kV 7.5
